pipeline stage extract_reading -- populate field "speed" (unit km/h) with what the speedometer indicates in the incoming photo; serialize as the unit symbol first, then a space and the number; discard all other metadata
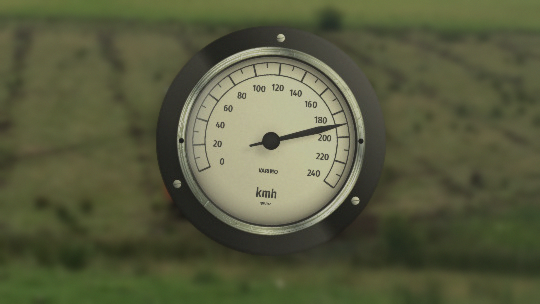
km/h 190
